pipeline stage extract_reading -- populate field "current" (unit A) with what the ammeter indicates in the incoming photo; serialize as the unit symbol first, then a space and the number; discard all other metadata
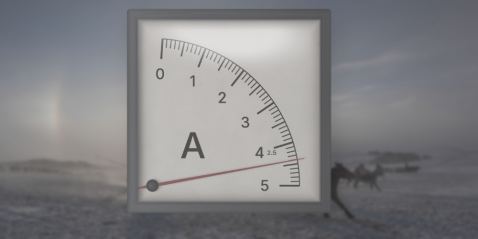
A 4.4
